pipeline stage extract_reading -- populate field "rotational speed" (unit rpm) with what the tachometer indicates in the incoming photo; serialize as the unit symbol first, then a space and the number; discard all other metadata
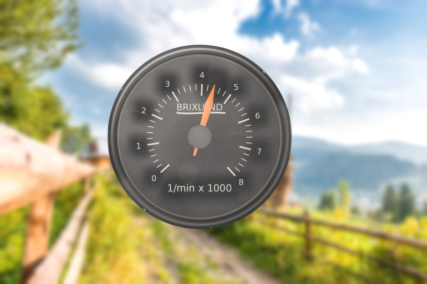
rpm 4400
